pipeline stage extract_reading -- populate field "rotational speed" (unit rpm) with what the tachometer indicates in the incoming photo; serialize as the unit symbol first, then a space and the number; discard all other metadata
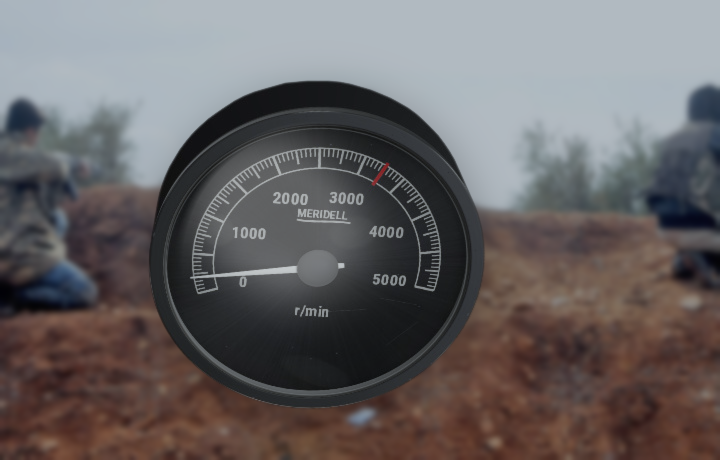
rpm 250
